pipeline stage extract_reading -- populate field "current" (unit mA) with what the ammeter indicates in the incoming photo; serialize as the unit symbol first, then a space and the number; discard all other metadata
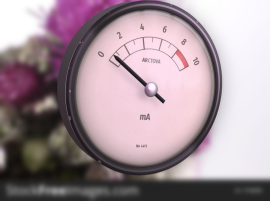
mA 0.5
